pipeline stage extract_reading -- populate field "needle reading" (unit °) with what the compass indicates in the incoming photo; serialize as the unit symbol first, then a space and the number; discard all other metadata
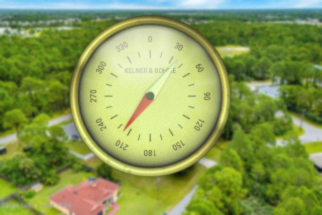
° 217.5
